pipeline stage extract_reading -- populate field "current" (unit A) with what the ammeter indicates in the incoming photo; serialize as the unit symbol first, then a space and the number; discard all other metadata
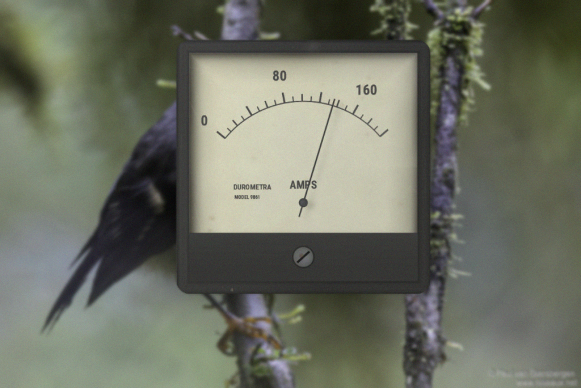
A 135
